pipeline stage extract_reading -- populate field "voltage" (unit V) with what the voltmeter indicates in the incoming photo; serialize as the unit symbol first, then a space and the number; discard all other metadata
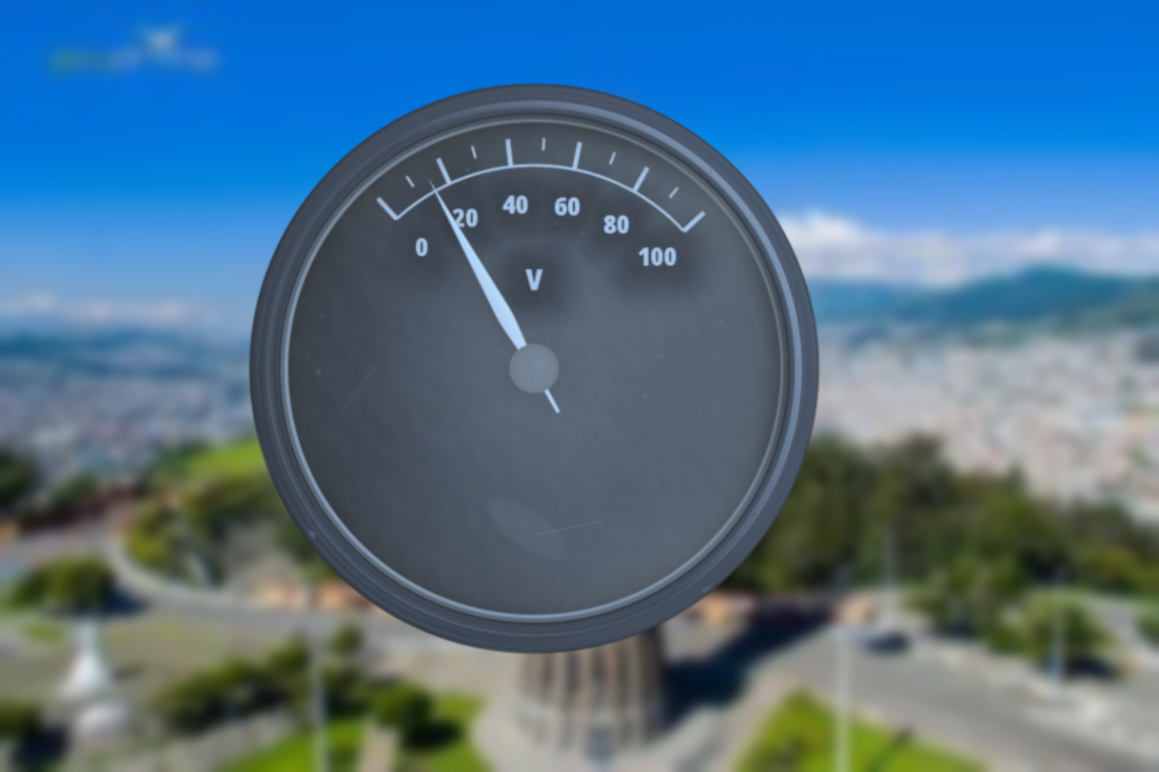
V 15
